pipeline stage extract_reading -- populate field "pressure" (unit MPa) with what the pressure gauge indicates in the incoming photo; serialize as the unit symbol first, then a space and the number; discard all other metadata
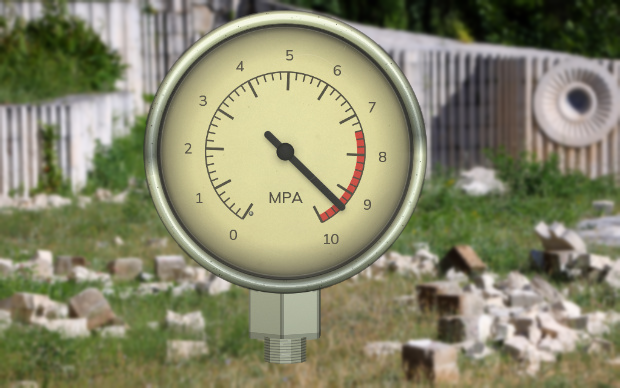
MPa 9.4
